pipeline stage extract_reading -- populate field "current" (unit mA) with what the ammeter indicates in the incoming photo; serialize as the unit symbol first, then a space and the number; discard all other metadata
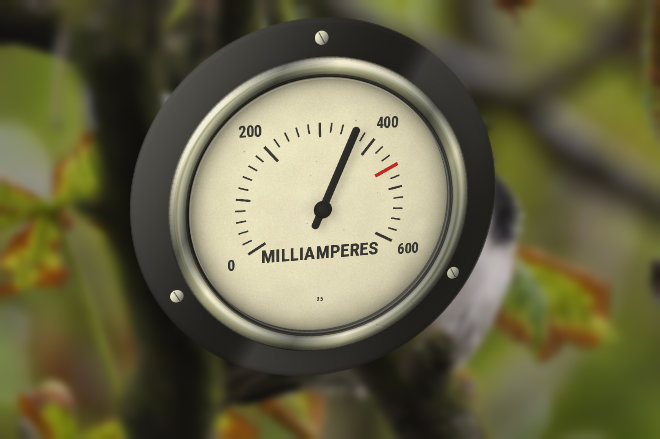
mA 360
